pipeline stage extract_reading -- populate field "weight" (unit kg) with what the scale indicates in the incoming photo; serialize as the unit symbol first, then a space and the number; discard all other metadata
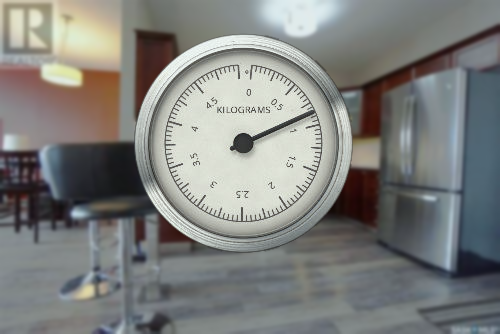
kg 0.85
